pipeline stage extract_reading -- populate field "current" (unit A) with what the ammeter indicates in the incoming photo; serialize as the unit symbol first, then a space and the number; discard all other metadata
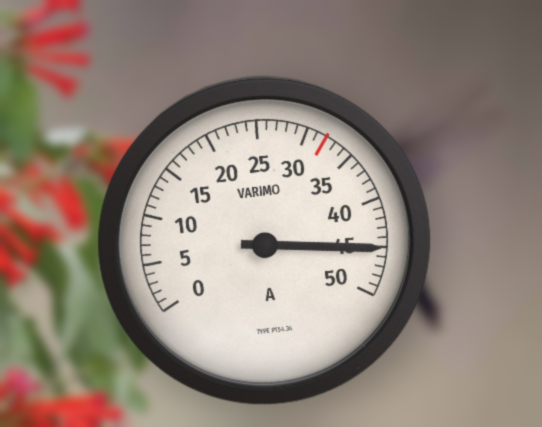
A 45
